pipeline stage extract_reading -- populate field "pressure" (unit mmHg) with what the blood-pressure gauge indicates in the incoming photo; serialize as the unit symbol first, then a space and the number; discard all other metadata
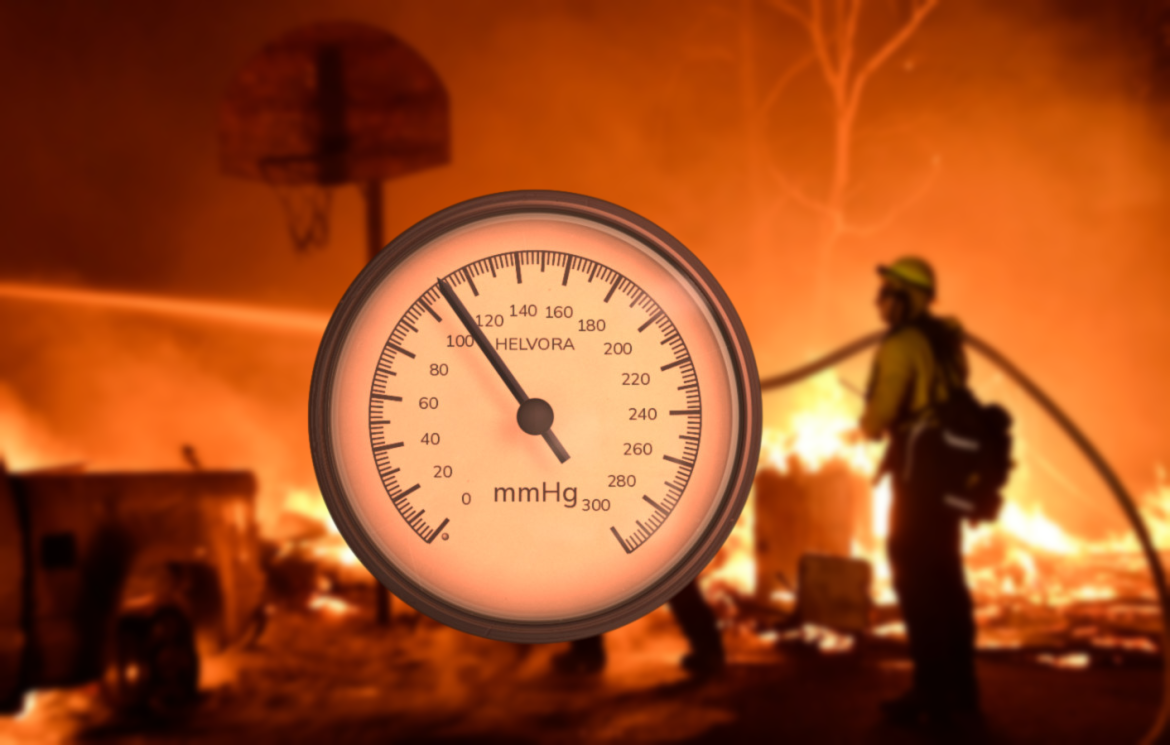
mmHg 110
